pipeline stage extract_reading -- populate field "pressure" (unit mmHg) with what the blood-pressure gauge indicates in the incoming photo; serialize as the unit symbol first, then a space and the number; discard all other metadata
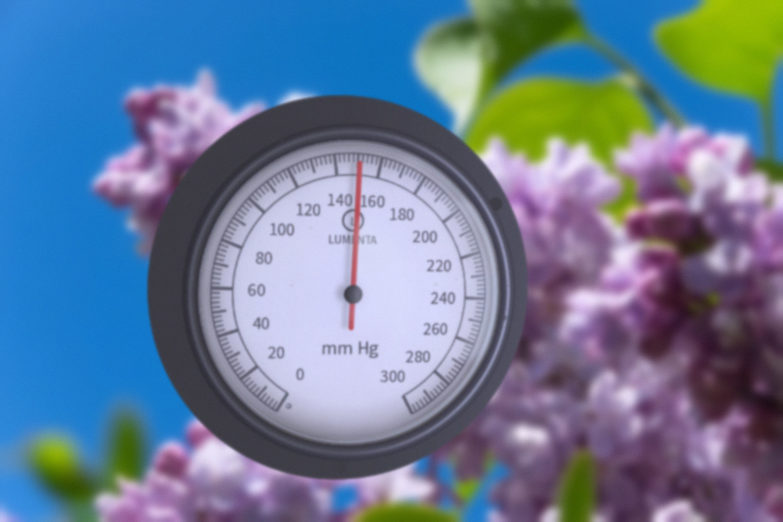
mmHg 150
